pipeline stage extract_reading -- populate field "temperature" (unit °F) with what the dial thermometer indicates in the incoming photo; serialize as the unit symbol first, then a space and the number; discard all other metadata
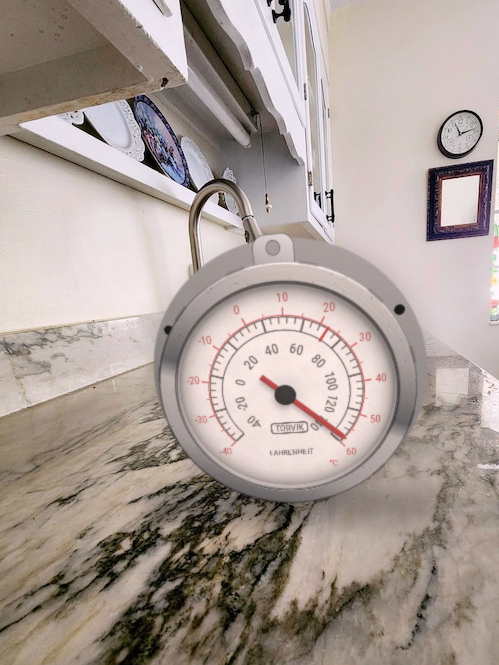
°F 136
